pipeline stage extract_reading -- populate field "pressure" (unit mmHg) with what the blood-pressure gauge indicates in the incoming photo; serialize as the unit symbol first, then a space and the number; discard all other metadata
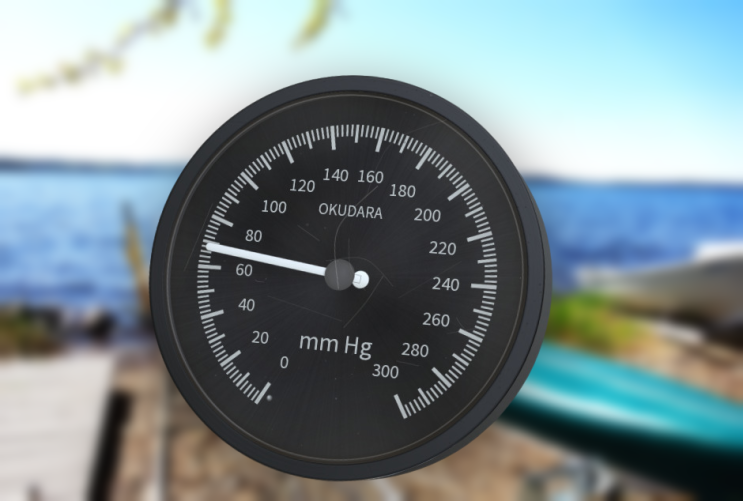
mmHg 68
